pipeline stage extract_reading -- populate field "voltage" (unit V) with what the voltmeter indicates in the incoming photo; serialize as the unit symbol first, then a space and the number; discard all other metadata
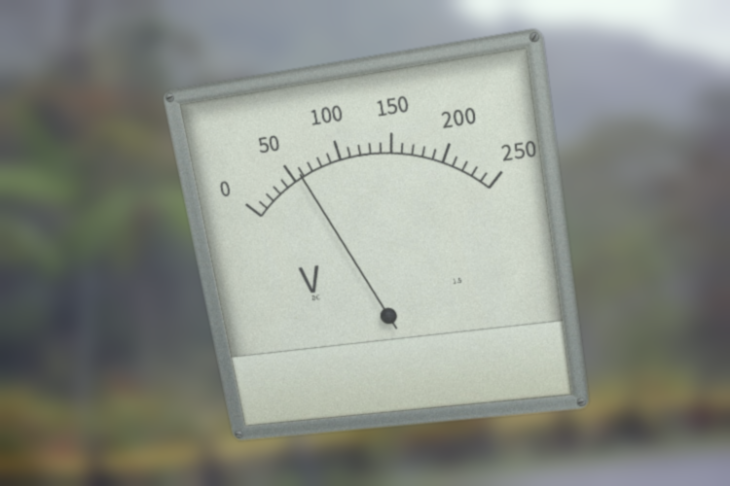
V 60
